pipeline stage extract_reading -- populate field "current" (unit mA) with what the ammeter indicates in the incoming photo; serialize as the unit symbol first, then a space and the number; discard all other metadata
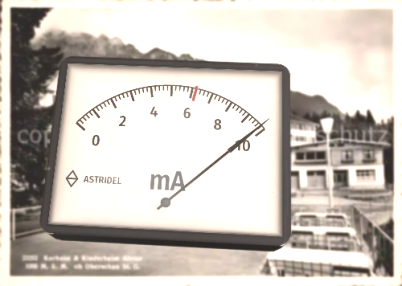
mA 9.8
